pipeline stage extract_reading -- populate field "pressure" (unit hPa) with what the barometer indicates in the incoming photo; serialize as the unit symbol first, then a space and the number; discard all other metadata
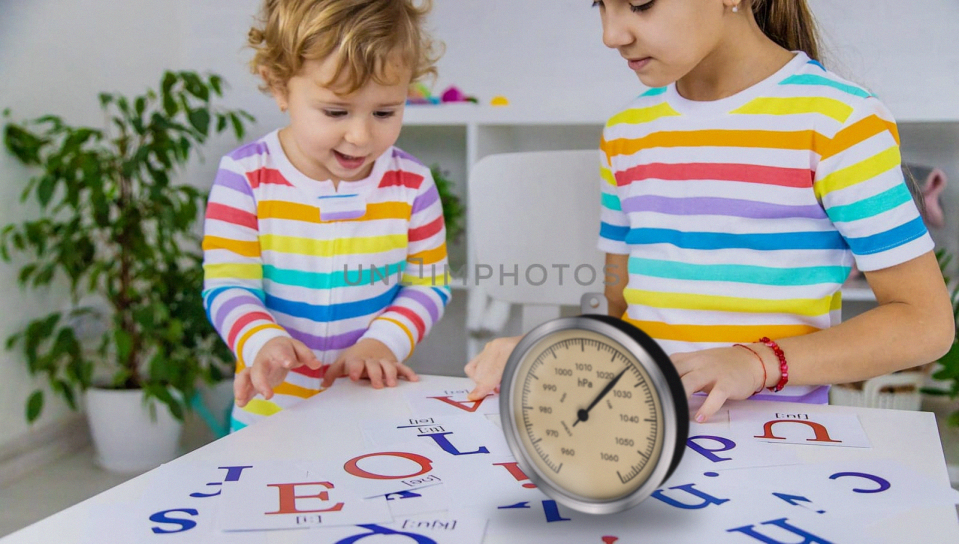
hPa 1025
